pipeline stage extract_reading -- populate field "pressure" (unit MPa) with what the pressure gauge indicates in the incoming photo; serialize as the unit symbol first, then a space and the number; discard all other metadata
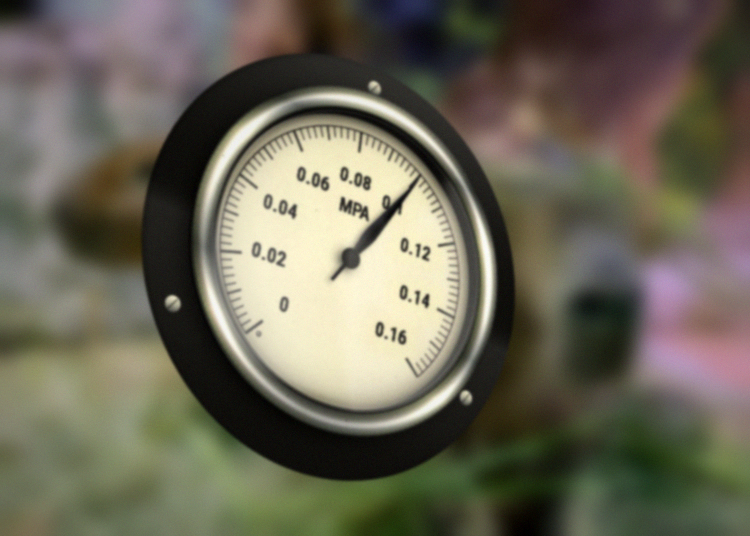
MPa 0.1
